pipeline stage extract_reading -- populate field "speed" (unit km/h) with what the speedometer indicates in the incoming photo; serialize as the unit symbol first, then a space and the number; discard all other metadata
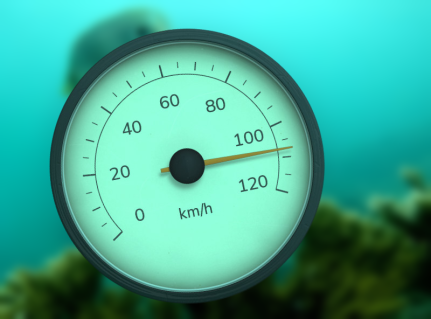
km/h 107.5
